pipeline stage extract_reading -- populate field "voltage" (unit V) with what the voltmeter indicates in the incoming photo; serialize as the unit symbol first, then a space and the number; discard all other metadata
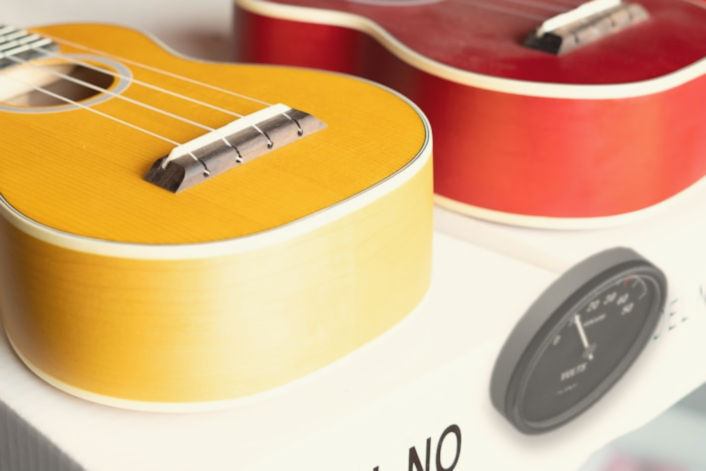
V 10
